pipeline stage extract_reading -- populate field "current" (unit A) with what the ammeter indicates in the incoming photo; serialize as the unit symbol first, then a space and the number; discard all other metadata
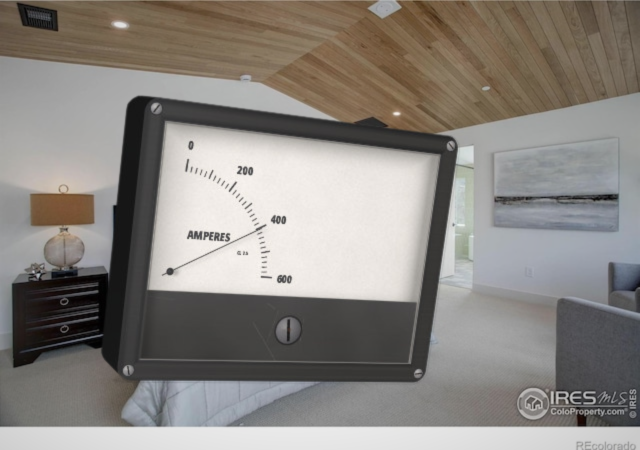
A 400
